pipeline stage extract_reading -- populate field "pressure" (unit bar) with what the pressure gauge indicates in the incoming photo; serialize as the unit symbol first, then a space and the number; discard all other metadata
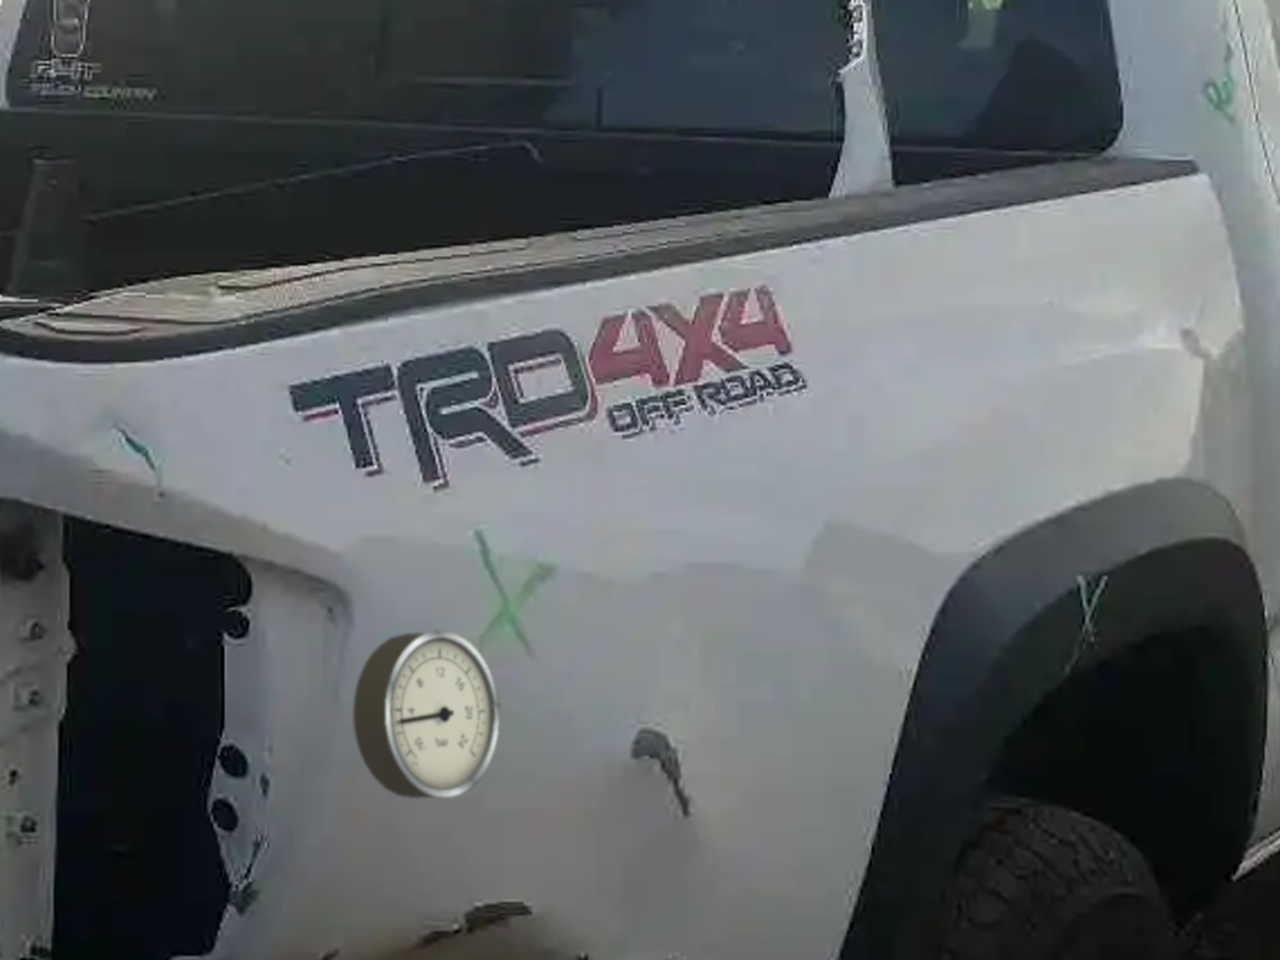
bar 3
